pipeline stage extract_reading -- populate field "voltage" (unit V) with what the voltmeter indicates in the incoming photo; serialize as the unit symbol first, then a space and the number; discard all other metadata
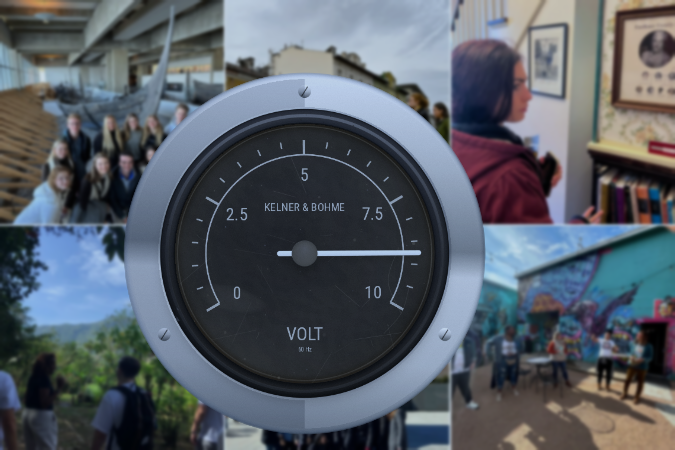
V 8.75
